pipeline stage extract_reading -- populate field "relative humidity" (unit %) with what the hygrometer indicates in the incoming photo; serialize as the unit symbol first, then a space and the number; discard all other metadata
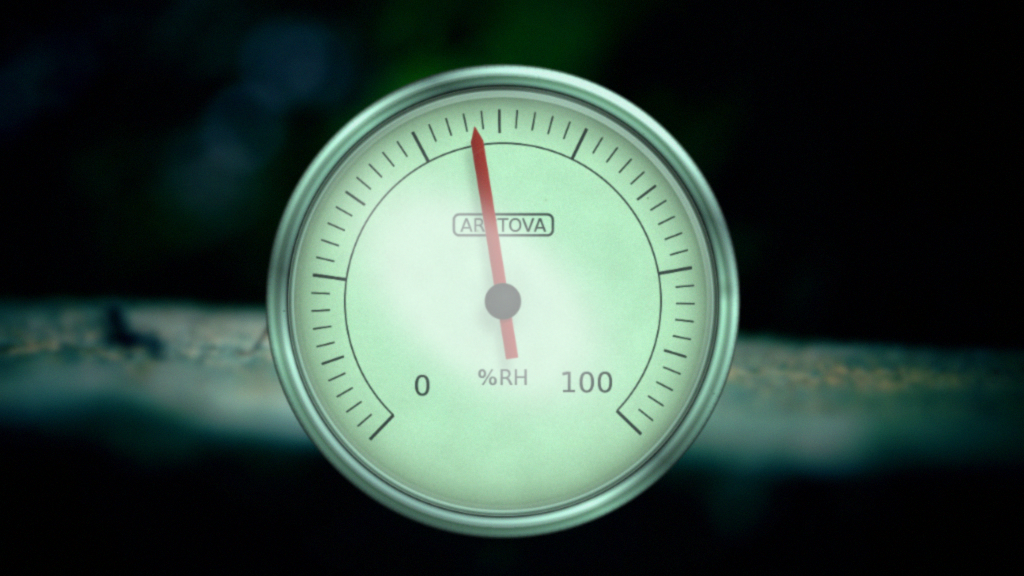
% 47
